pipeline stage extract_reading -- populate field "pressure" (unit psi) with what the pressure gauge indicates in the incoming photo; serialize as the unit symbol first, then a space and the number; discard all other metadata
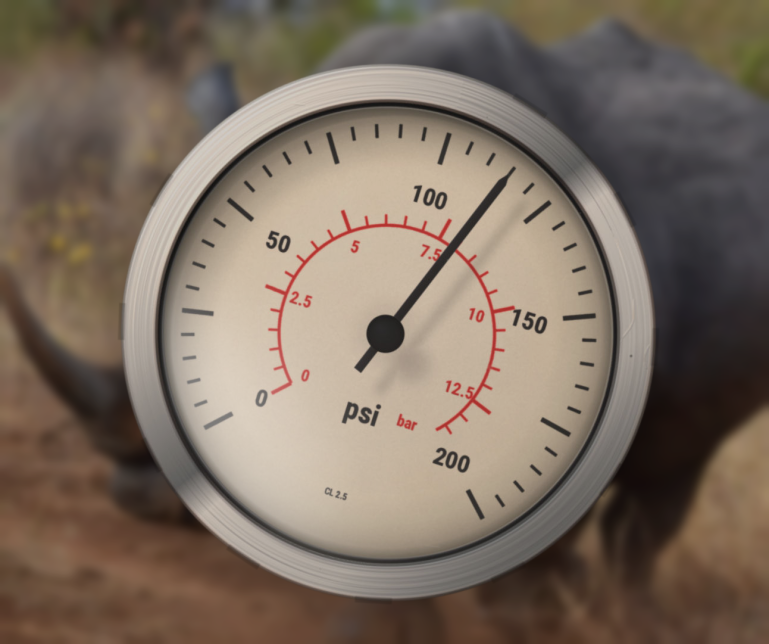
psi 115
